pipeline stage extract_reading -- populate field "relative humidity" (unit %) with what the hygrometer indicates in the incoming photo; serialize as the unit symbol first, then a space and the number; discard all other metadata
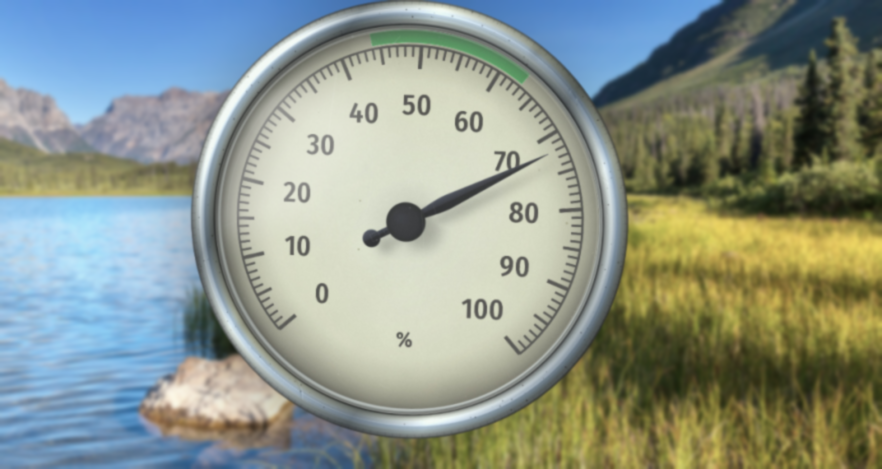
% 72
